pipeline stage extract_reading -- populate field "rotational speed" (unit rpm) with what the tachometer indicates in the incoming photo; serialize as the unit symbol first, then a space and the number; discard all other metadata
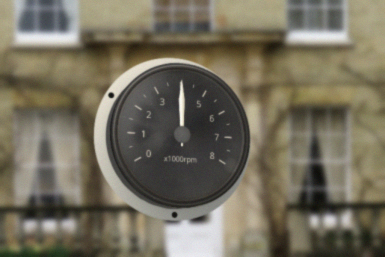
rpm 4000
